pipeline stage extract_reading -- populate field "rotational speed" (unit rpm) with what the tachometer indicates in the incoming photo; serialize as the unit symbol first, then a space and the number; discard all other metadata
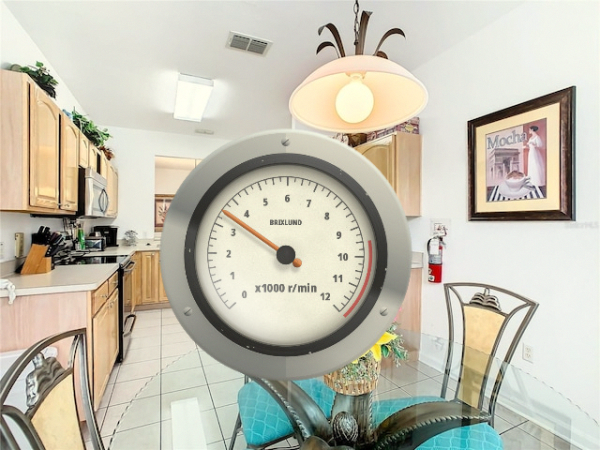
rpm 3500
